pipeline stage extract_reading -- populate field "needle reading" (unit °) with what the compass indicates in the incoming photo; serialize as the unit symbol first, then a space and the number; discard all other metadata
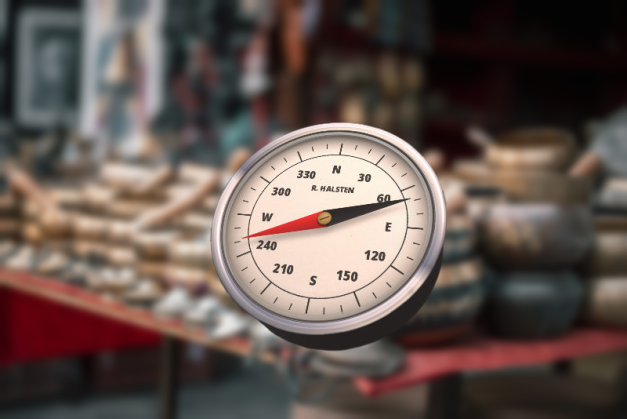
° 250
